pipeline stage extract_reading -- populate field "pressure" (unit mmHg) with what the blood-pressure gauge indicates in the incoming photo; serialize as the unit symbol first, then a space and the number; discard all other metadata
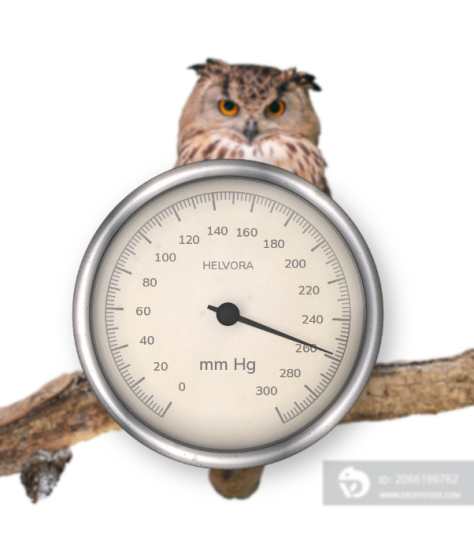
mmHg 258
